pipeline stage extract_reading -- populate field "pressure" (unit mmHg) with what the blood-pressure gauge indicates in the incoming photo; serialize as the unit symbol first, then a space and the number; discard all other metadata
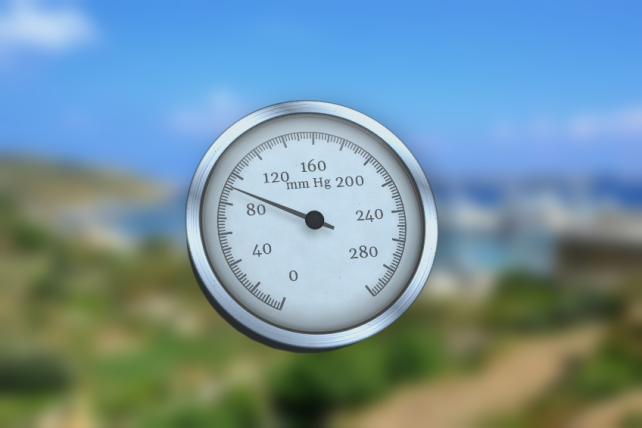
mmHg 90
